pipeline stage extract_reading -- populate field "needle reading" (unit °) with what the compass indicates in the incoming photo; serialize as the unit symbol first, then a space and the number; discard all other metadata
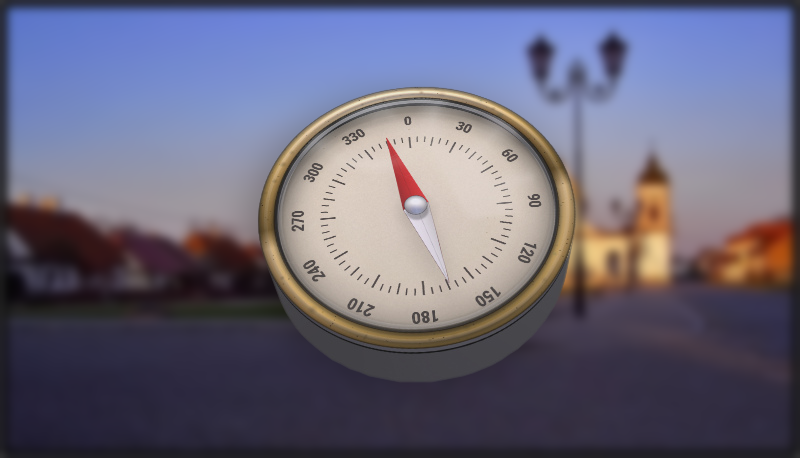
° 345
